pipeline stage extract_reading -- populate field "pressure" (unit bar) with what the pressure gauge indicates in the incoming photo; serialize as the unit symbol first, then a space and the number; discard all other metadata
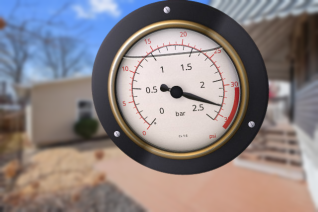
bar 2.3
